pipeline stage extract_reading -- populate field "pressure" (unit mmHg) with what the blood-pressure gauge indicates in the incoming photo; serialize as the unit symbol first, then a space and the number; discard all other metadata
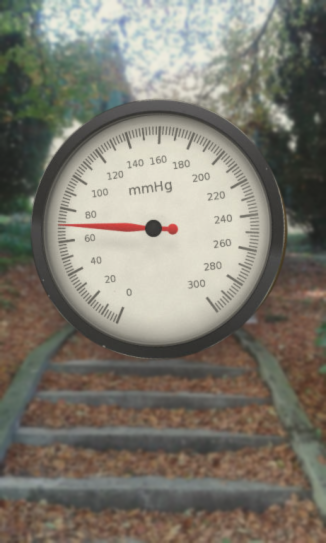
mmHg 70
